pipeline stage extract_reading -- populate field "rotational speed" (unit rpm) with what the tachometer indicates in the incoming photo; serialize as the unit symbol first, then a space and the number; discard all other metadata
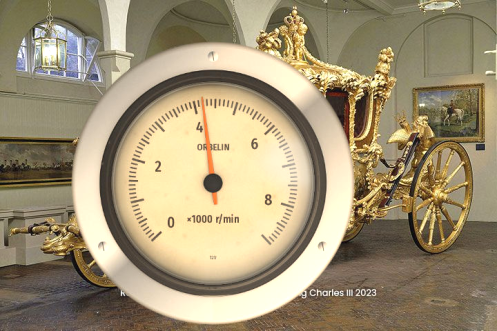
rpm 4200
